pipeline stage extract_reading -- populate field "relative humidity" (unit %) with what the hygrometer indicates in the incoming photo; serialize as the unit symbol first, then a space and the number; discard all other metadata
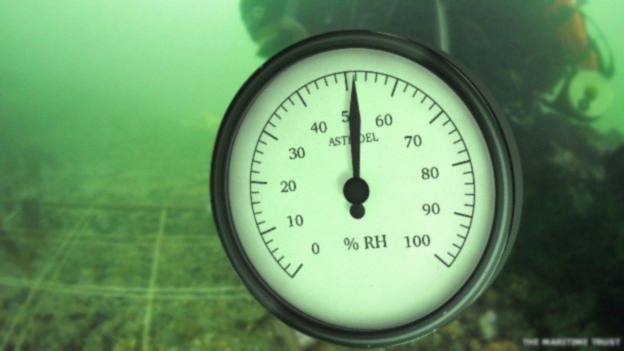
% 52
